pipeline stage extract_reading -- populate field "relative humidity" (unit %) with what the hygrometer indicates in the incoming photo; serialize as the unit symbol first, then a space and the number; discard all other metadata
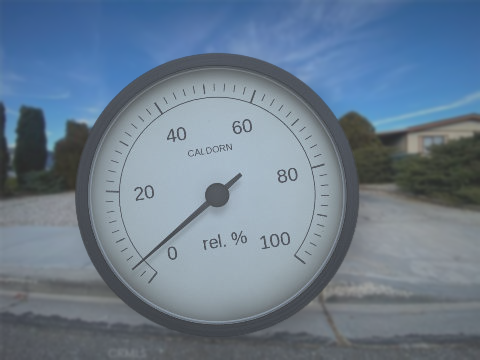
% 4
